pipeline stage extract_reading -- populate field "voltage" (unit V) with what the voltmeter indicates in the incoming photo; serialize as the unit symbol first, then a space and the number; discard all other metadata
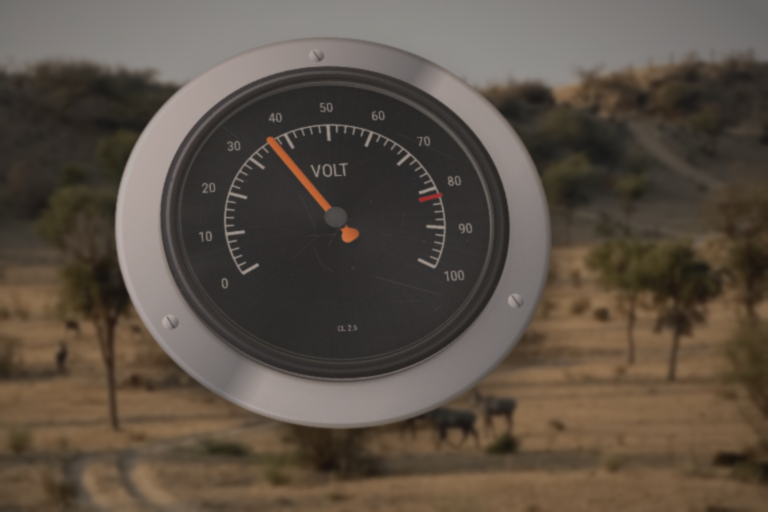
V 36
